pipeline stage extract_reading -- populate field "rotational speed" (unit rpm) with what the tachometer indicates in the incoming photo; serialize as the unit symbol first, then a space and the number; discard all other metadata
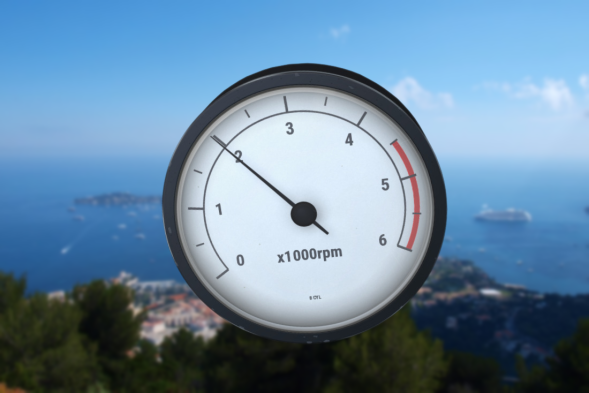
rpm 2000
